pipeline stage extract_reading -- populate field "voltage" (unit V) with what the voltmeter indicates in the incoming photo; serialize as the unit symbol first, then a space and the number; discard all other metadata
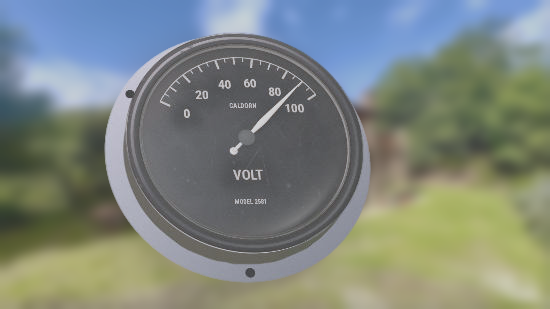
V 90
